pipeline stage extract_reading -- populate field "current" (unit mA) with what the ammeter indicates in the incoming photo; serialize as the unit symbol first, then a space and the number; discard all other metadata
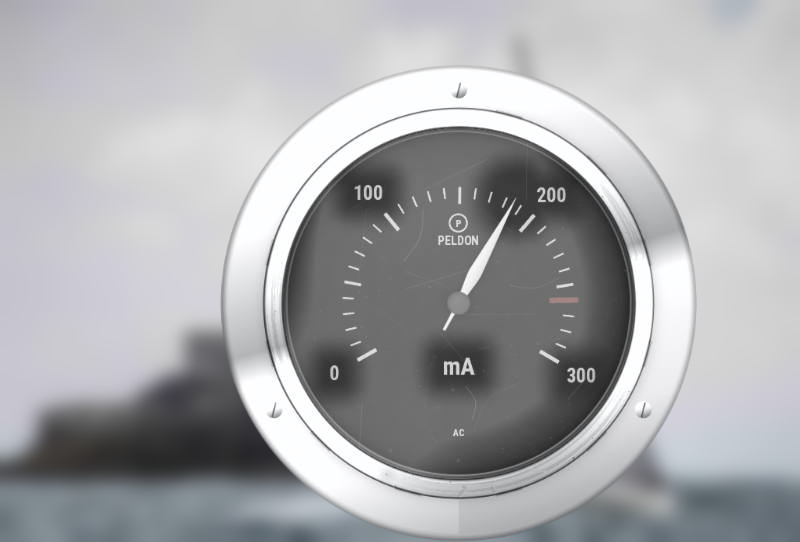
mA 185
